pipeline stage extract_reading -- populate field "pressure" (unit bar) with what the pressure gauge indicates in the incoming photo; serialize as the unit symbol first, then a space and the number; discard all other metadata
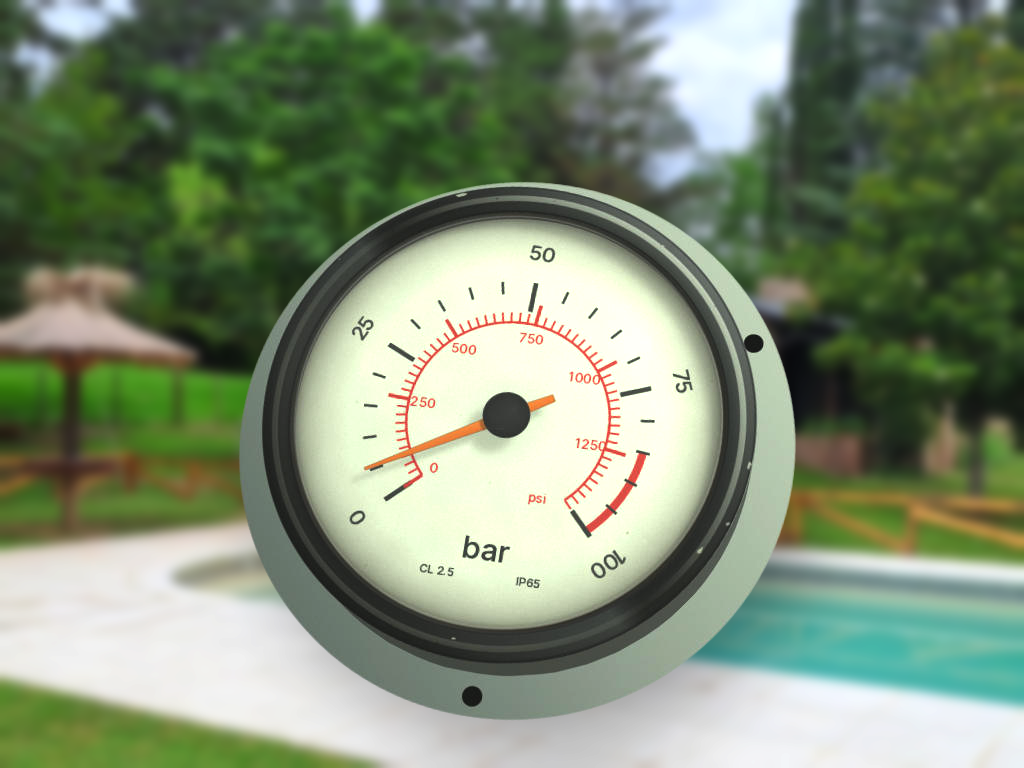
bar 5
